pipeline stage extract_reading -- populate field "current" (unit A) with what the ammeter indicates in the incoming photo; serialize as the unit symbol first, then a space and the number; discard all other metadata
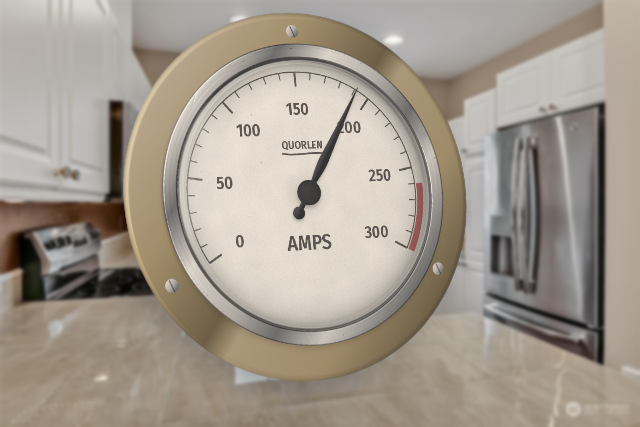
A 190
